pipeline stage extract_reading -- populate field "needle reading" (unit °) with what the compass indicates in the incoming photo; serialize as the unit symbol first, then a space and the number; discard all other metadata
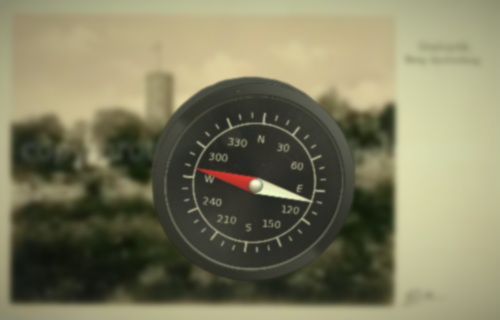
° 280
